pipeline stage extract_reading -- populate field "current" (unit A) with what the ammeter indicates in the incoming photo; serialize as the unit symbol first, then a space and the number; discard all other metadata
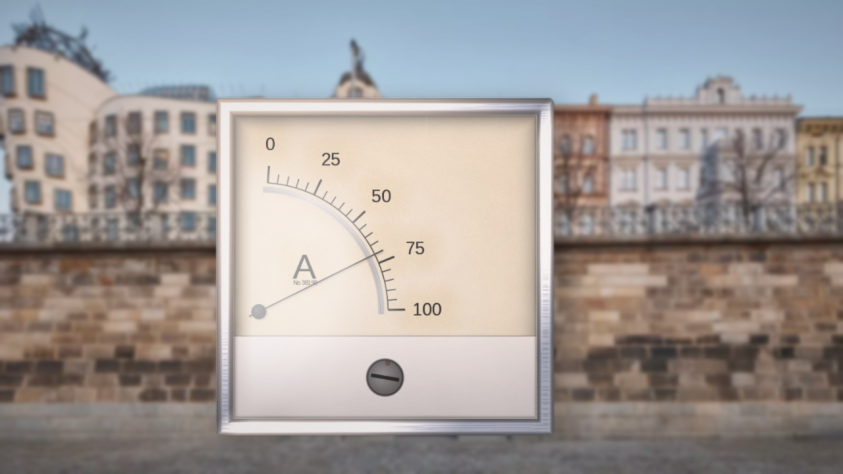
A 70
